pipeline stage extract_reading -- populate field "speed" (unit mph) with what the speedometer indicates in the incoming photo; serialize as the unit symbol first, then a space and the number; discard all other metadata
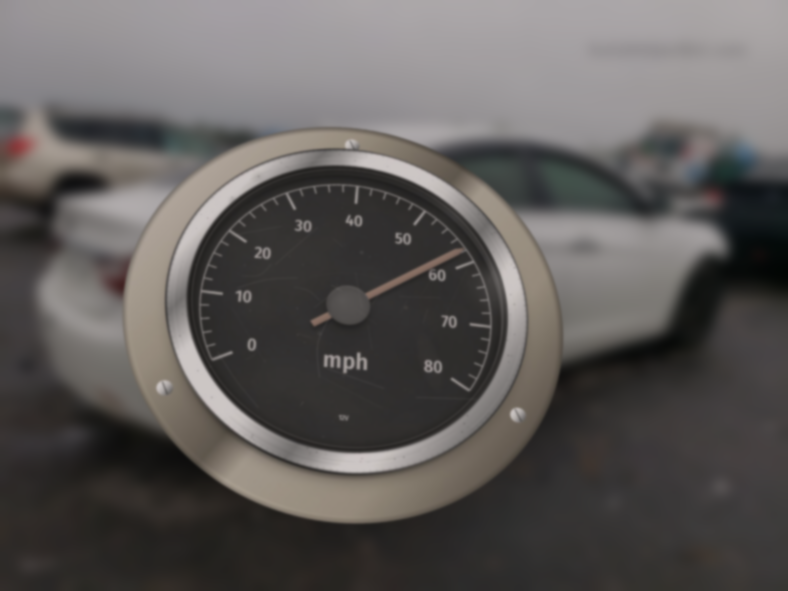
mph 58
